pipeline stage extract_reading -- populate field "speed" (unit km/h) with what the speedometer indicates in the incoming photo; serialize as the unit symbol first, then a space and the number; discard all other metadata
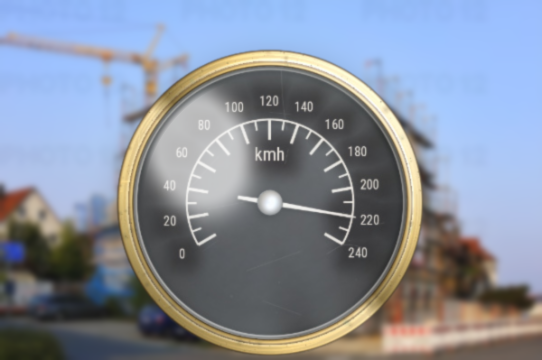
km/h 220
